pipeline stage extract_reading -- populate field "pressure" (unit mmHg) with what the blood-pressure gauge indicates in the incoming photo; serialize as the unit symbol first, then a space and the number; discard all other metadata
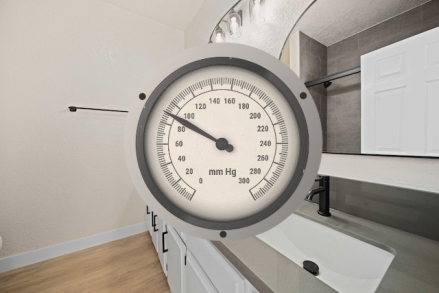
mmHg 90
